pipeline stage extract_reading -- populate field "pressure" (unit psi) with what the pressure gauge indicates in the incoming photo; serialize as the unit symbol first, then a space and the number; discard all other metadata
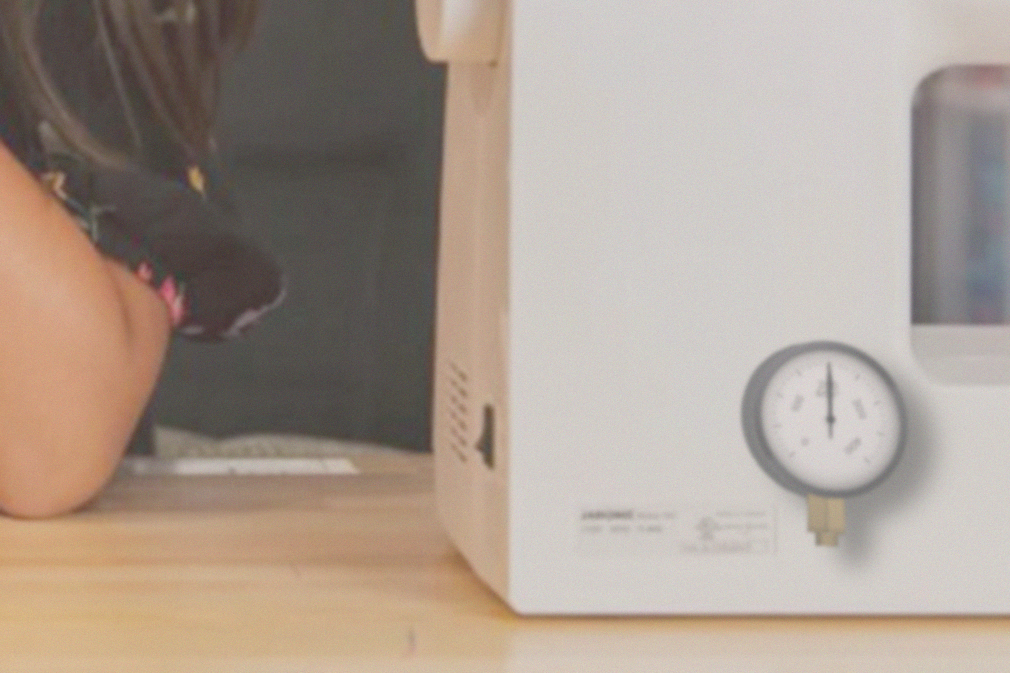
psi 200
